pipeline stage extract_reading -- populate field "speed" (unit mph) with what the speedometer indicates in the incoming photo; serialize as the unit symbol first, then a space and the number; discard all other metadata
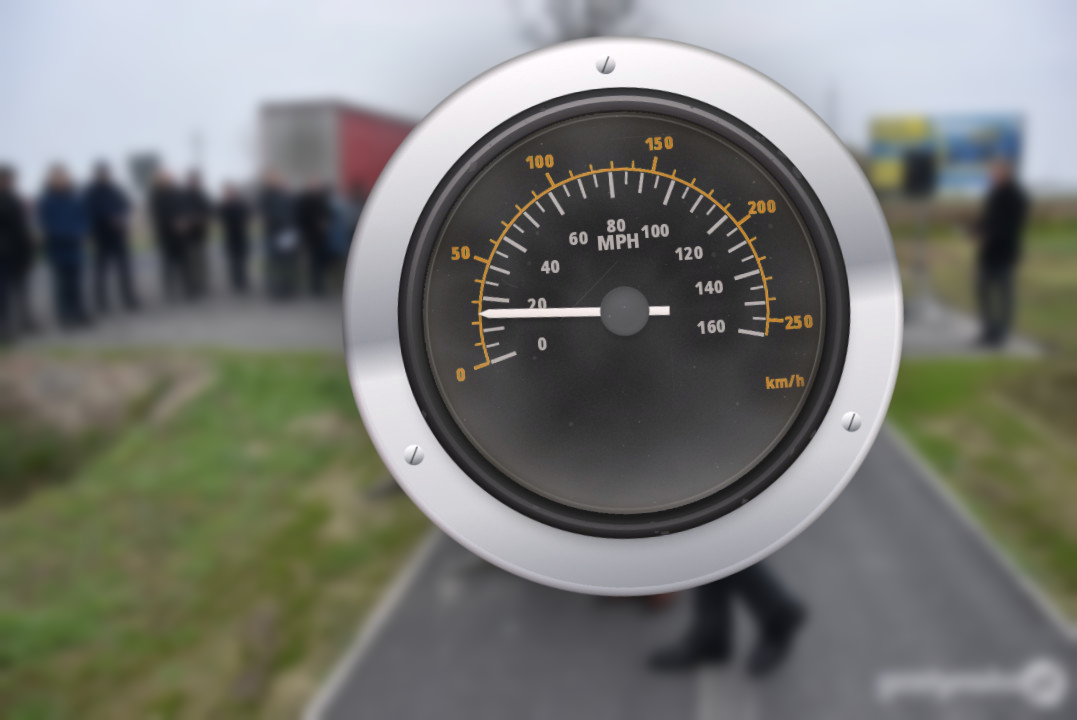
mph 15
